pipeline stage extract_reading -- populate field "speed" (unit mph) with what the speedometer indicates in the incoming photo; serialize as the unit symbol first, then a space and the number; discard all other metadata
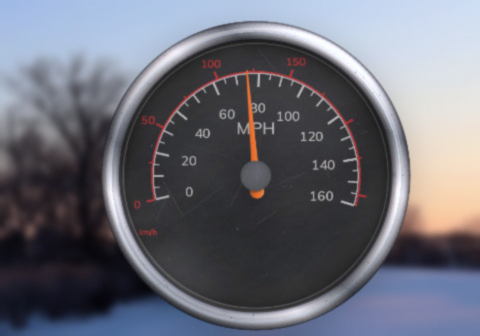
mph 75
